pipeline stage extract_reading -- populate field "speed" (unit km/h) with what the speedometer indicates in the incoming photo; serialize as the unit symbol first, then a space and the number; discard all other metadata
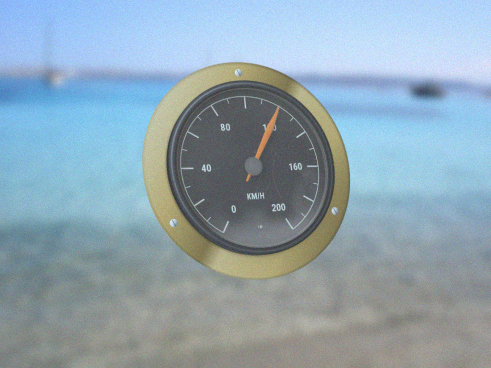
km/h 120
